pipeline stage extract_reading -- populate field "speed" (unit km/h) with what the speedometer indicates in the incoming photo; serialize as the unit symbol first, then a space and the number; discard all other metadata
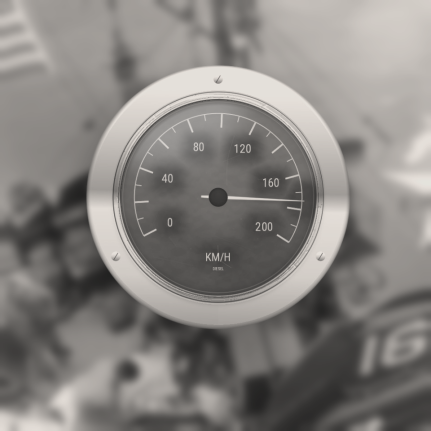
km/h 175
